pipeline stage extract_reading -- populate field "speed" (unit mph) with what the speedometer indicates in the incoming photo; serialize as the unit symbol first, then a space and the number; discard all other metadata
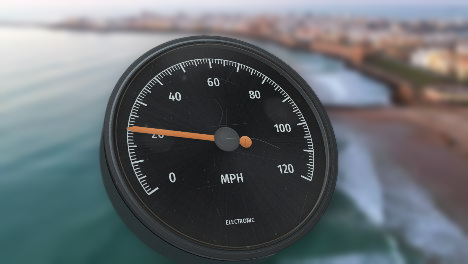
mph 20
